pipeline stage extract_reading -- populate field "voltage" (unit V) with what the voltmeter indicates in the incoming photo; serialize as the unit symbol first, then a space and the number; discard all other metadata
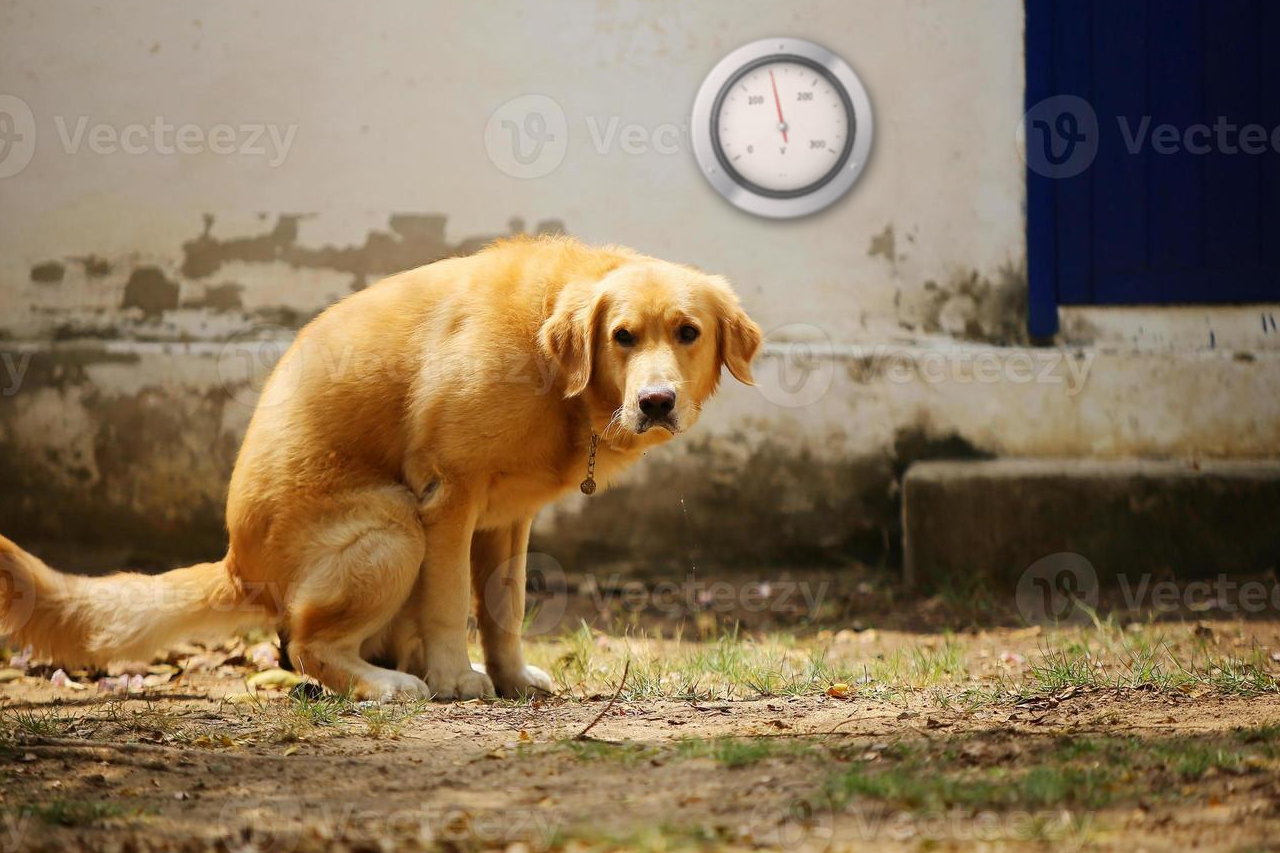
V 140
